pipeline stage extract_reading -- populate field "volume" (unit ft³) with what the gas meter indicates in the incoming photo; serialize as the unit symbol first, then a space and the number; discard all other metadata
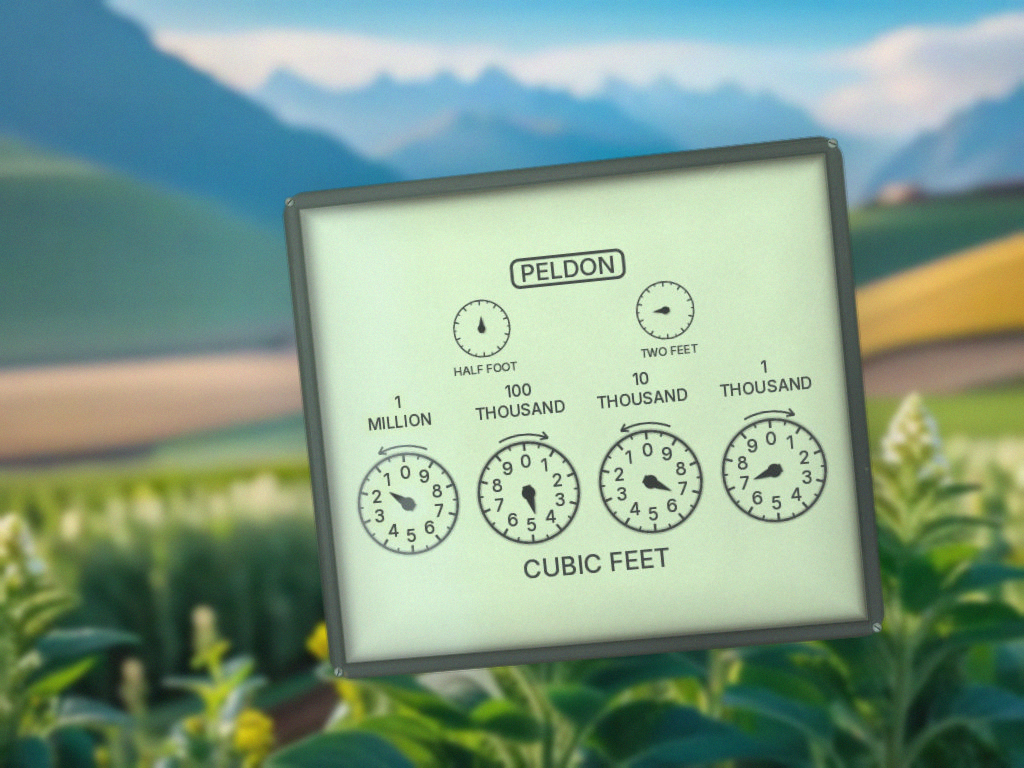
ft³ 146700
